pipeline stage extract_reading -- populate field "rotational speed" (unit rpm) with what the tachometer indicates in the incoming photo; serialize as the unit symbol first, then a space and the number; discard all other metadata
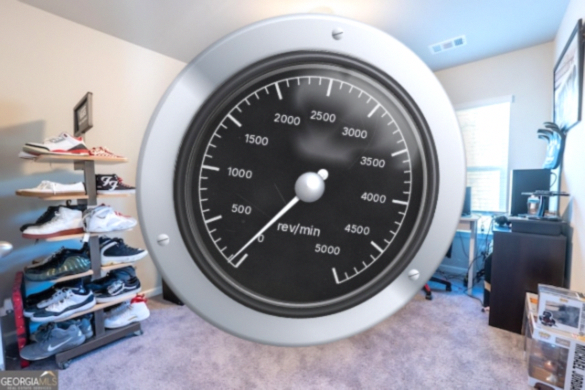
rpm 100
